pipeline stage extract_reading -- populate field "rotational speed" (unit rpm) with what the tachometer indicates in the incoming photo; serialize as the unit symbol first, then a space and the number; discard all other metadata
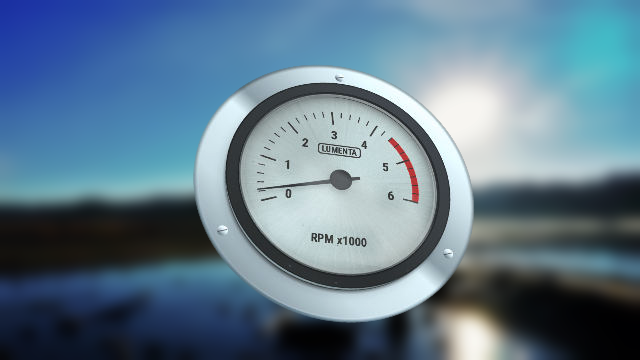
rpm 200
